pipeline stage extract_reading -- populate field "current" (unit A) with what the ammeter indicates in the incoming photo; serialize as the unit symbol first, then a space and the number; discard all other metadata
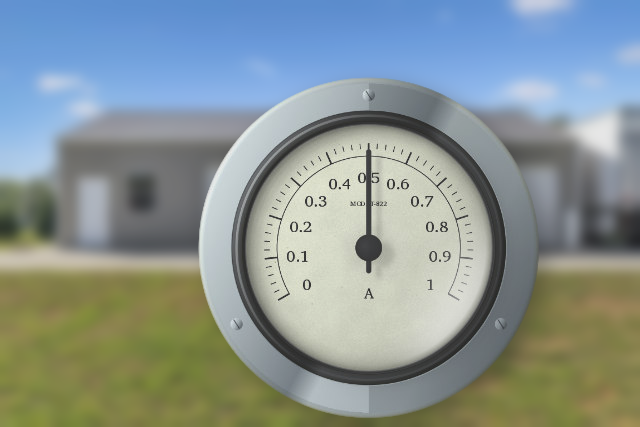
A 0.5
